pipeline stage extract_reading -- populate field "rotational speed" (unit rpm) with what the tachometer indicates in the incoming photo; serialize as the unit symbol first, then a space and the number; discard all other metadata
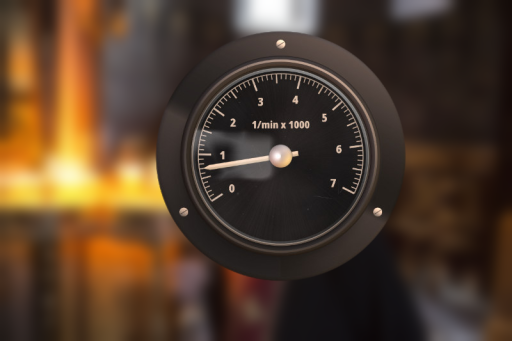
rpm 700
